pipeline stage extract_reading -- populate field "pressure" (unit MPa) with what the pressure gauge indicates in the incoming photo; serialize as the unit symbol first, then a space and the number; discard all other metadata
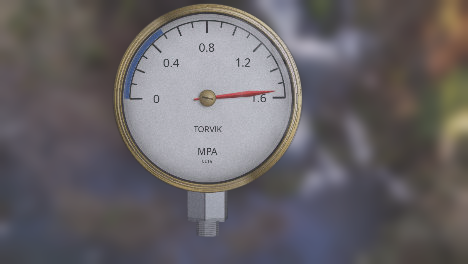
MPa 1.55
